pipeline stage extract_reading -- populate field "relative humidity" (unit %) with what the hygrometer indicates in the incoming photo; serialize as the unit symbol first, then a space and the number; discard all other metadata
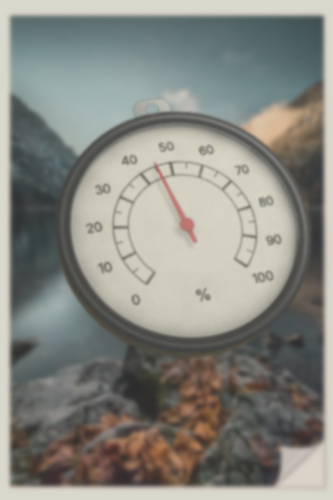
% 45
